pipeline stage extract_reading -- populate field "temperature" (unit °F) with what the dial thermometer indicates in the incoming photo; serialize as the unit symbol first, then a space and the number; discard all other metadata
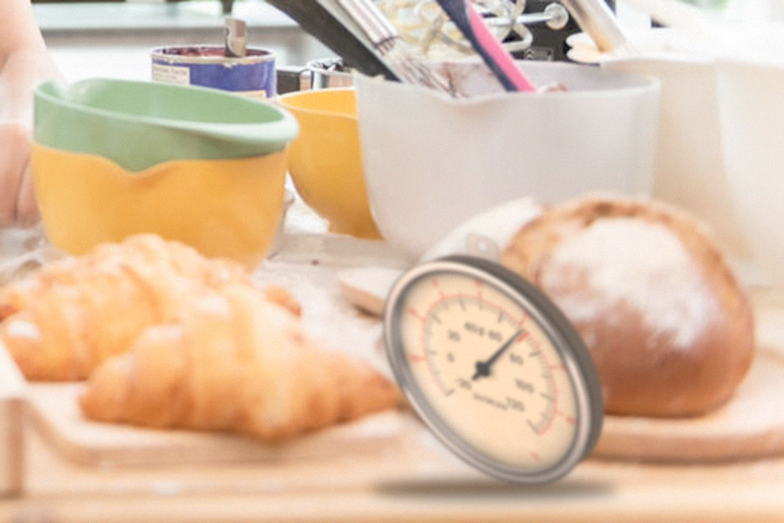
°F 70
